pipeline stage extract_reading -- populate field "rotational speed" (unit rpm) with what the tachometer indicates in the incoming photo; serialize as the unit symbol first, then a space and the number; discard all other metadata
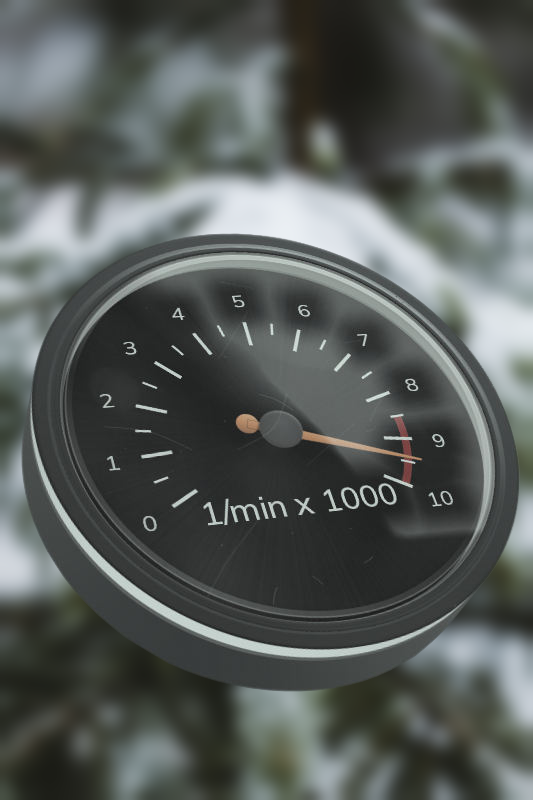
rpm 9500
